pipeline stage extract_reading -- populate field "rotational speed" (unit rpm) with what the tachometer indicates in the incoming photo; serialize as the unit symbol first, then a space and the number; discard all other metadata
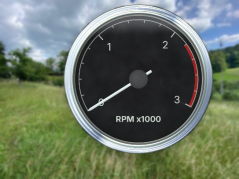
rpm 0
